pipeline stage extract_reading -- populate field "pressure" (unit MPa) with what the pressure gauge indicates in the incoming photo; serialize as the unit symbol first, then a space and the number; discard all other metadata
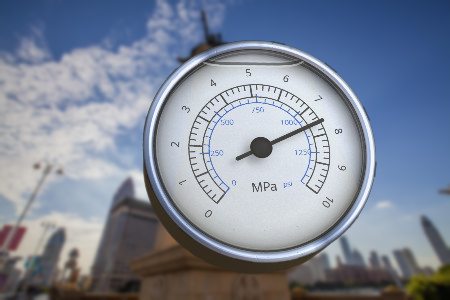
MPa 7.6
